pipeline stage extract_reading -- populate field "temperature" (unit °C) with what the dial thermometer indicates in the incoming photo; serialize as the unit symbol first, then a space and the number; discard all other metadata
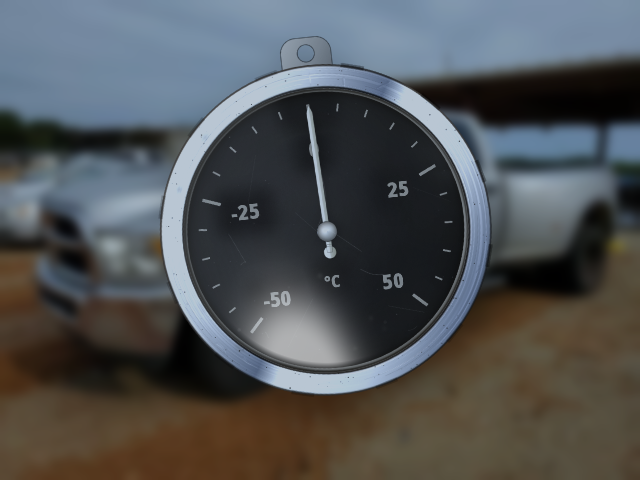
°C 0
